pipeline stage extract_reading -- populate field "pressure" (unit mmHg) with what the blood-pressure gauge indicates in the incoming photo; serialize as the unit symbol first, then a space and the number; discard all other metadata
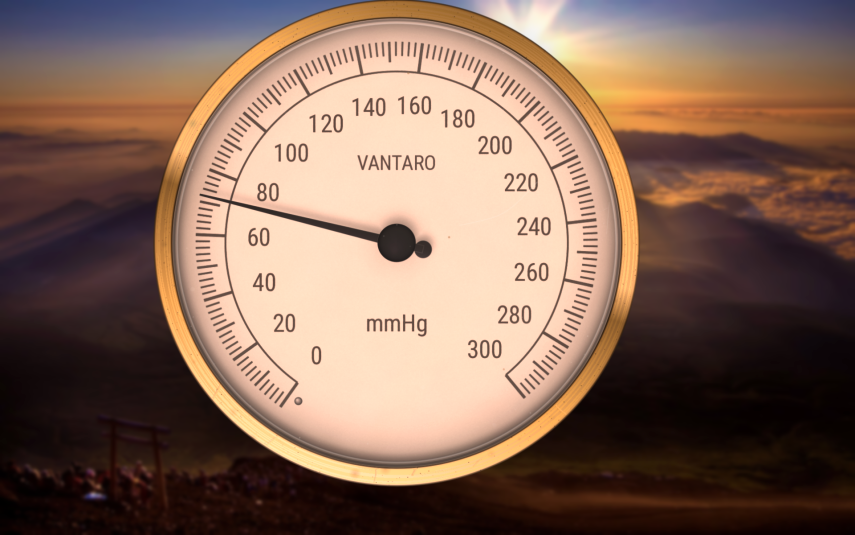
mmHg 72
